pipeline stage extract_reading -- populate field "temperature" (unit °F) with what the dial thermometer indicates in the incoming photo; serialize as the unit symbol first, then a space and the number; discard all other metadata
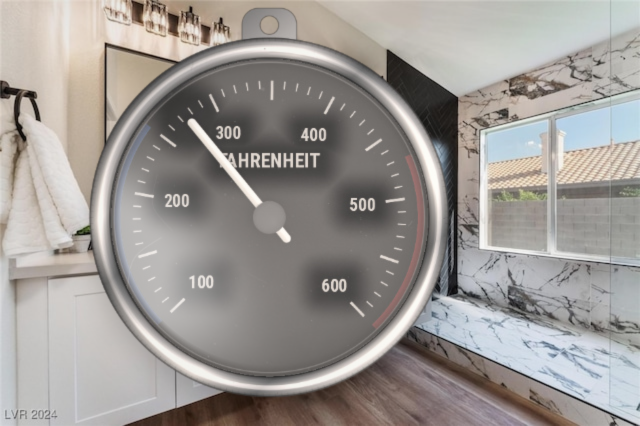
°F 275
